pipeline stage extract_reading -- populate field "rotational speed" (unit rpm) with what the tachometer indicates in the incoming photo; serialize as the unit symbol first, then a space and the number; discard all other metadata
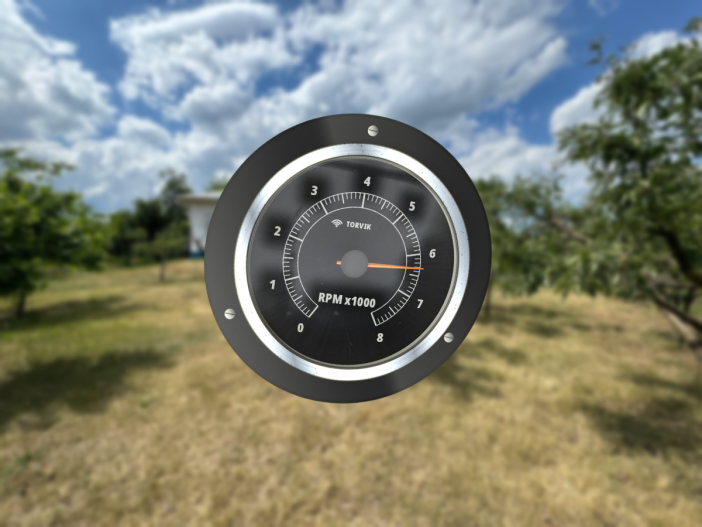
rpm 6300
